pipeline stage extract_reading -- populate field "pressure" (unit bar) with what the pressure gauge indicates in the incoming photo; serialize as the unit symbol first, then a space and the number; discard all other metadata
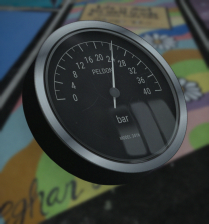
bar 24
